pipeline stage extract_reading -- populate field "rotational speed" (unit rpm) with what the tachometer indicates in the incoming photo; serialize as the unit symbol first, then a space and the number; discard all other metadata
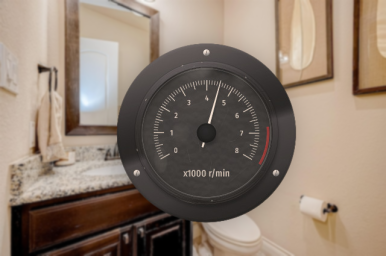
rpm 4500
